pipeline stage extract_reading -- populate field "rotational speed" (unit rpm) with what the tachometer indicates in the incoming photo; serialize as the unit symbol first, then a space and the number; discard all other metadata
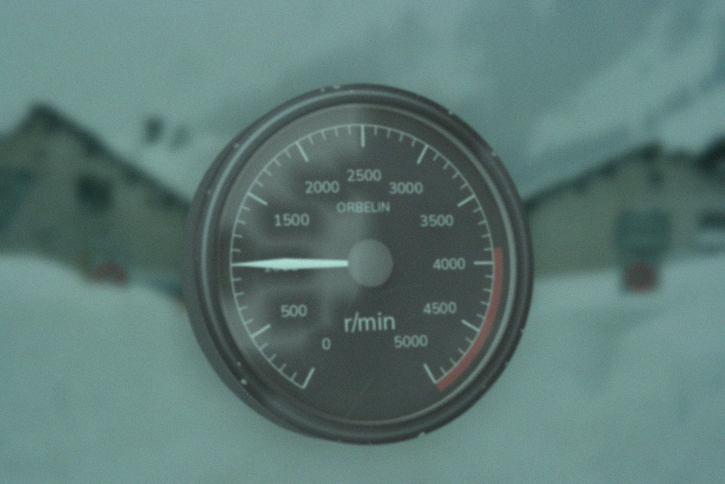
rpm 1000
